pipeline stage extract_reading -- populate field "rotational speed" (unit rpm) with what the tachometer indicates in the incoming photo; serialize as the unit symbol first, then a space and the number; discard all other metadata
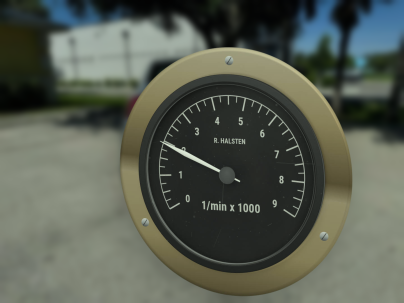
rpm 2000
